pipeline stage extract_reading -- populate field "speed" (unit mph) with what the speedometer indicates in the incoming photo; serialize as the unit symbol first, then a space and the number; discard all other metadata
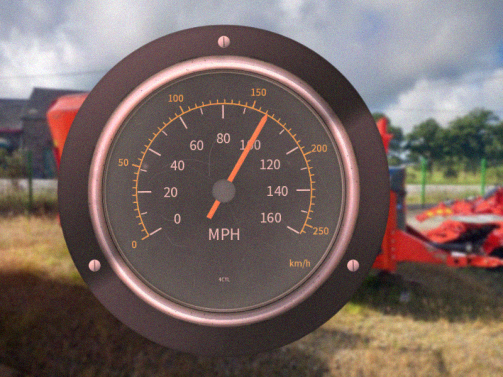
mph 100
